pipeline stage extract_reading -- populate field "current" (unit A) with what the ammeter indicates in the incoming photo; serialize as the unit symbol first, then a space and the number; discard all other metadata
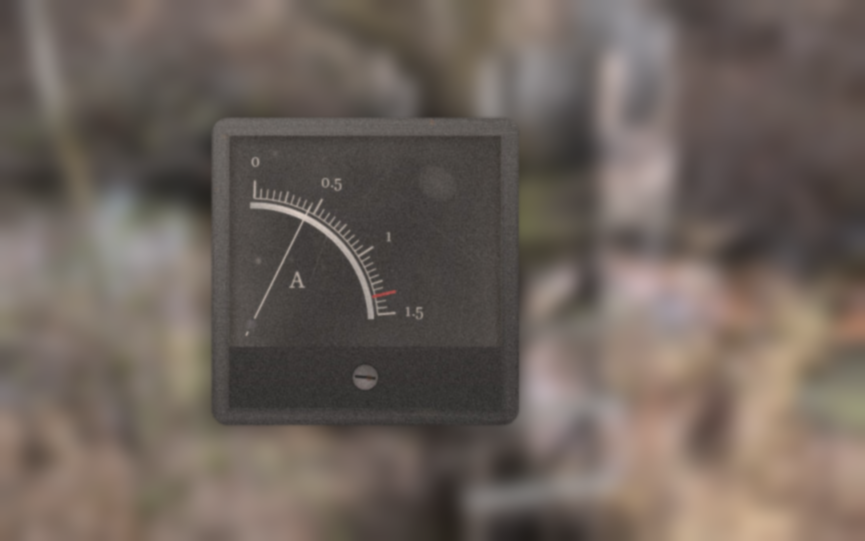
A 0.45
